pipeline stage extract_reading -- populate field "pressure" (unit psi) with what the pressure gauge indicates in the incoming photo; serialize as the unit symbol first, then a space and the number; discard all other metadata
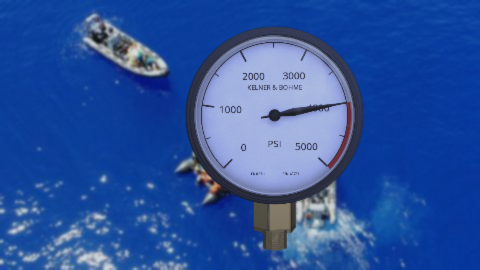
psi 4000
